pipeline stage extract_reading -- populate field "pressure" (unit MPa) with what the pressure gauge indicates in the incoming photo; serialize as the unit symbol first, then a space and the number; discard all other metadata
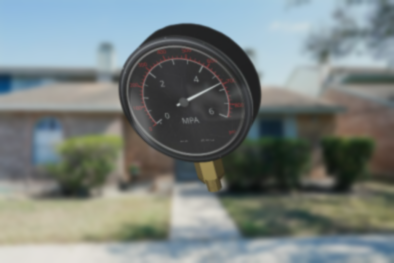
MPa 4.75
